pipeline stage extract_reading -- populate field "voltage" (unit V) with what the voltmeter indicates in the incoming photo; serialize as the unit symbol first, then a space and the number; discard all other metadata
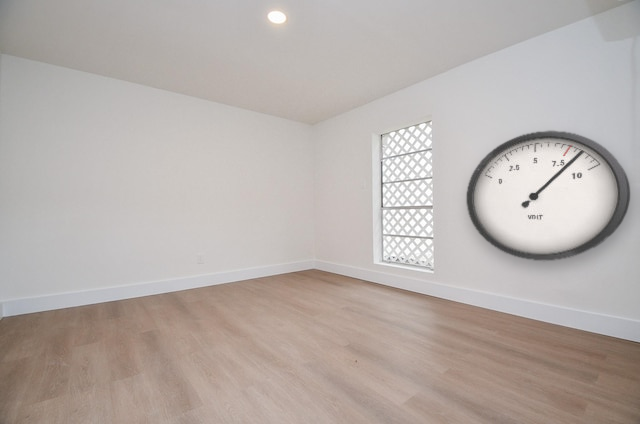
V 8.5
